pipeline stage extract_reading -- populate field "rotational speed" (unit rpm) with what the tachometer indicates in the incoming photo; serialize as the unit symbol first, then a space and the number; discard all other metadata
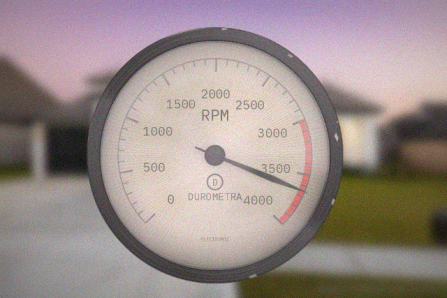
rpm 3650
